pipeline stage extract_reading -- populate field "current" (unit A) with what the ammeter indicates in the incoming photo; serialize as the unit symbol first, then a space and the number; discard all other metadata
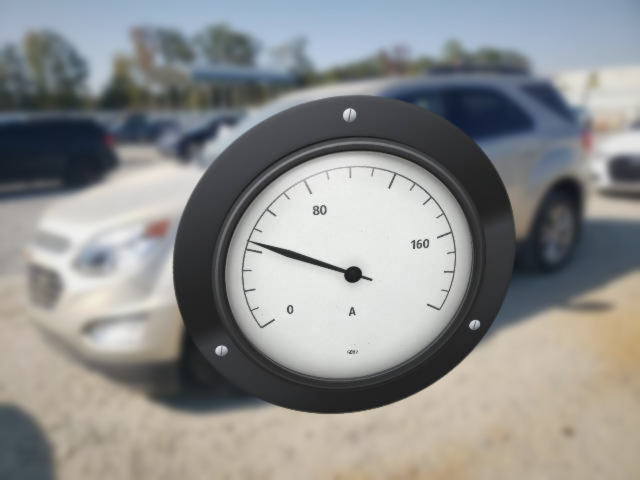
A 45
